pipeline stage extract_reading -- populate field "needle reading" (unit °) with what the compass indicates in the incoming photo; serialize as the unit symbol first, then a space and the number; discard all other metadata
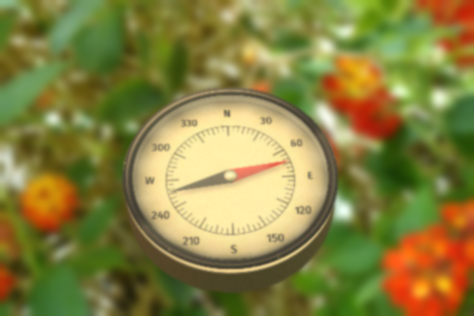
° 75
